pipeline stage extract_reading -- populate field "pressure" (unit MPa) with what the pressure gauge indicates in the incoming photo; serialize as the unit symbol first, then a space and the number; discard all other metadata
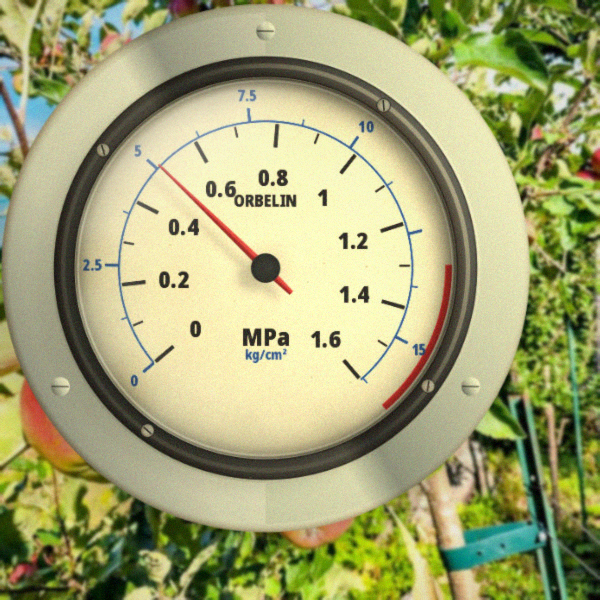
MPa 0.5
